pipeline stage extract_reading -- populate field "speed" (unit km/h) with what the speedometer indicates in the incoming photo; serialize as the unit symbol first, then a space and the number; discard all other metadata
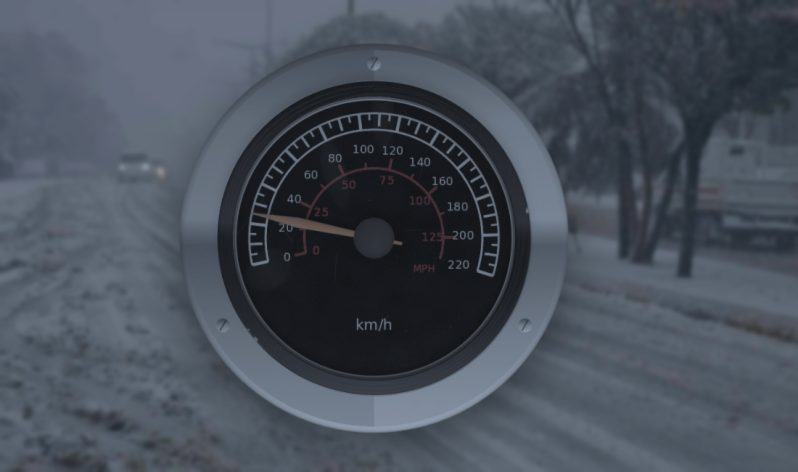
km/h 25
